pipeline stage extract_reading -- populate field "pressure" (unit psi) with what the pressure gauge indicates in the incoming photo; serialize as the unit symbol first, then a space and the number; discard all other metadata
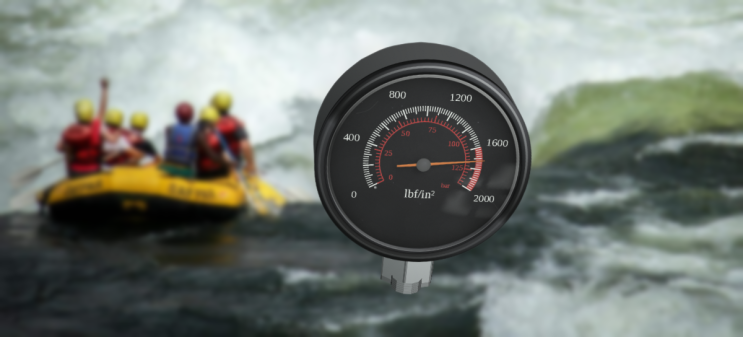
psi 1700
